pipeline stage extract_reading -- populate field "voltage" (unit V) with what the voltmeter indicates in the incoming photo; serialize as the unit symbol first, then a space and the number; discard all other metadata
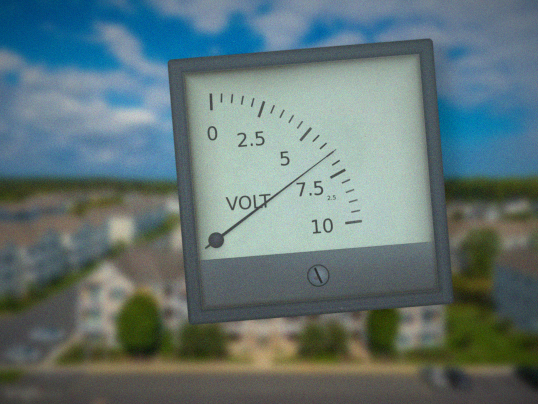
V 6.5
